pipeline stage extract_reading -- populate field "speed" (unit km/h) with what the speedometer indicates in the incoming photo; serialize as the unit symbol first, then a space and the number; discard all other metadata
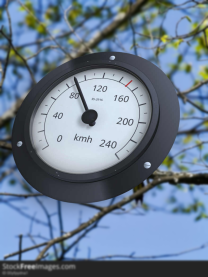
km/h 90
